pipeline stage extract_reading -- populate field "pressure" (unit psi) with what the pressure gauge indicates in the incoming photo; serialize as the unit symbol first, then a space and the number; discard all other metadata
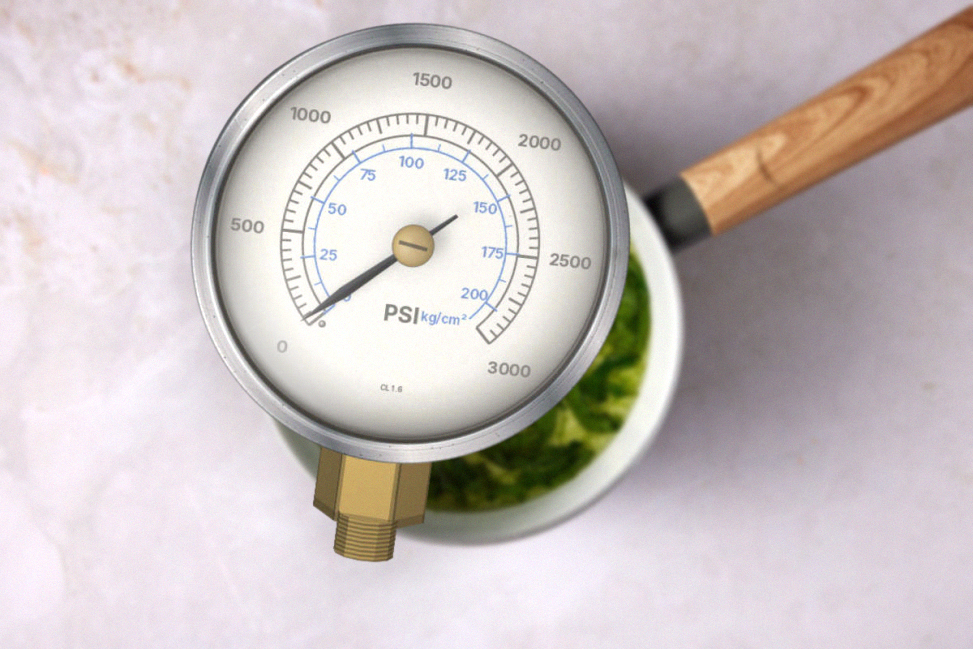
psi 50
